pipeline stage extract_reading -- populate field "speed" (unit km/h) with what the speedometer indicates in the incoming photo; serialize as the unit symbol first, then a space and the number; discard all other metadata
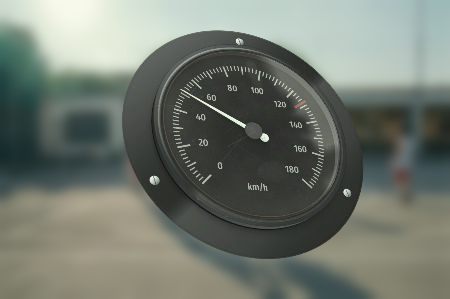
km/h 50
